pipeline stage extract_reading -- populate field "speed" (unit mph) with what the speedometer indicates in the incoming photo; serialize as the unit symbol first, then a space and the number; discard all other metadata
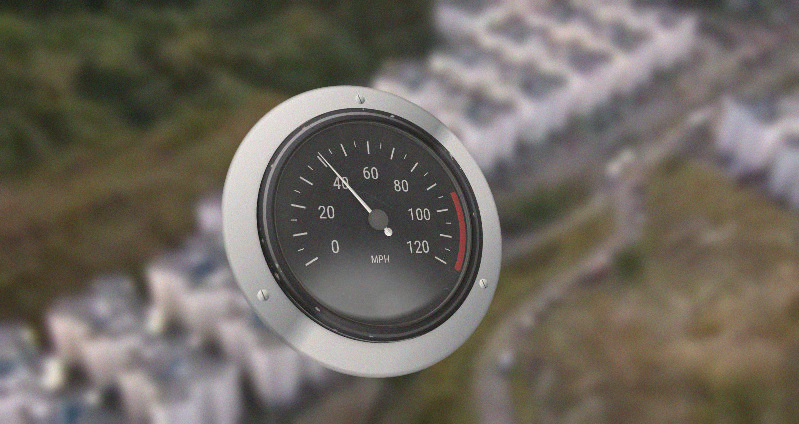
mph 40
